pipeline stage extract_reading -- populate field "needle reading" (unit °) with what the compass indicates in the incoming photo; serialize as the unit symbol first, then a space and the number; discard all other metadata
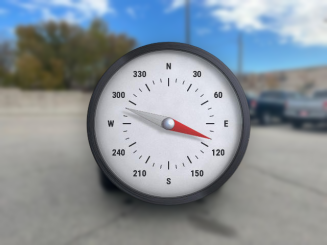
° 110
